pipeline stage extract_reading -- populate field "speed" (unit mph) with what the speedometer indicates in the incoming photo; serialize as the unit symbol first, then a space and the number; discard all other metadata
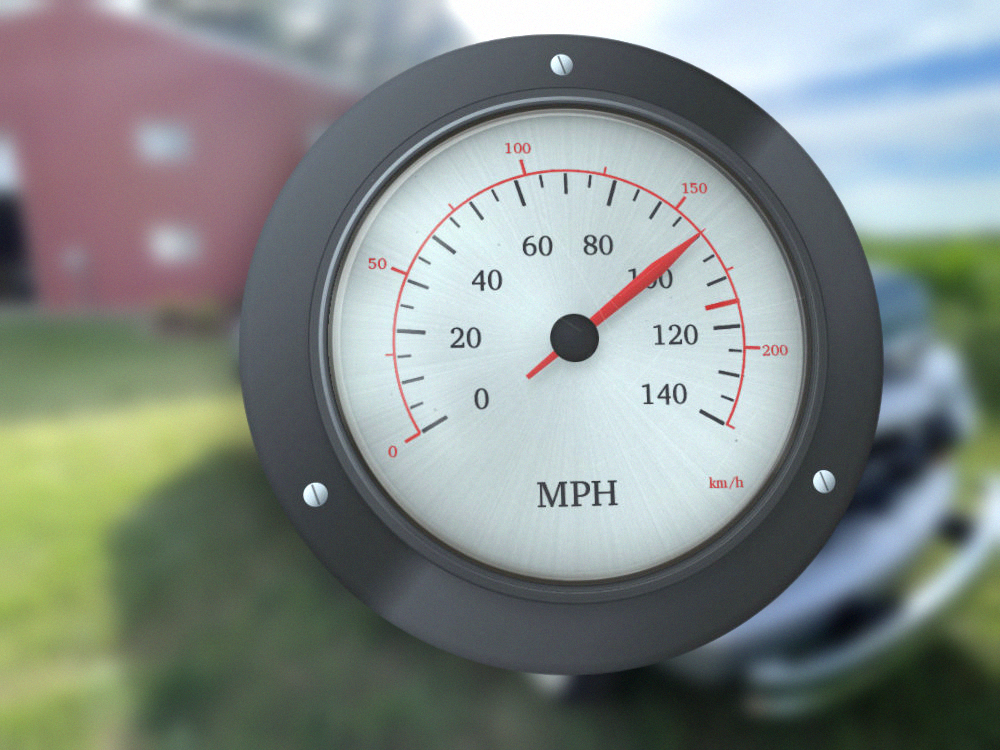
mph 100
